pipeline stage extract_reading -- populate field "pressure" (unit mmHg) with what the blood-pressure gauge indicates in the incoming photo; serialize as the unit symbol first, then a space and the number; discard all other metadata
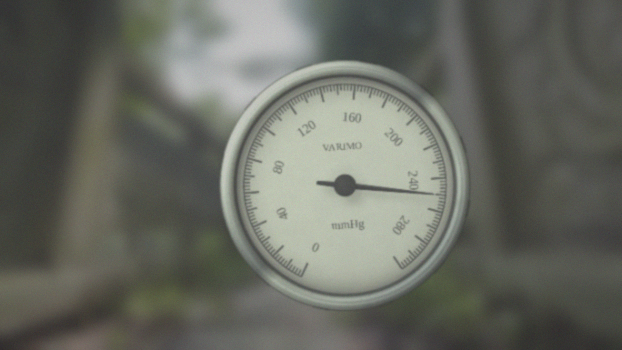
mmHg 250
